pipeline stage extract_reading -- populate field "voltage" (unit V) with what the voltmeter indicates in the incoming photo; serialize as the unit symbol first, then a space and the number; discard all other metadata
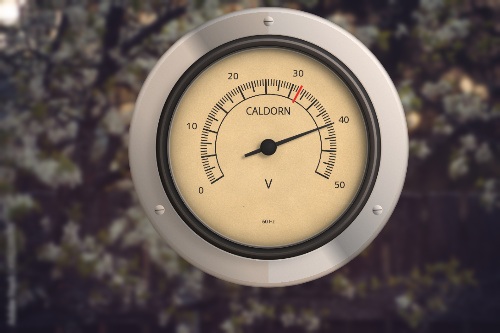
V 40
